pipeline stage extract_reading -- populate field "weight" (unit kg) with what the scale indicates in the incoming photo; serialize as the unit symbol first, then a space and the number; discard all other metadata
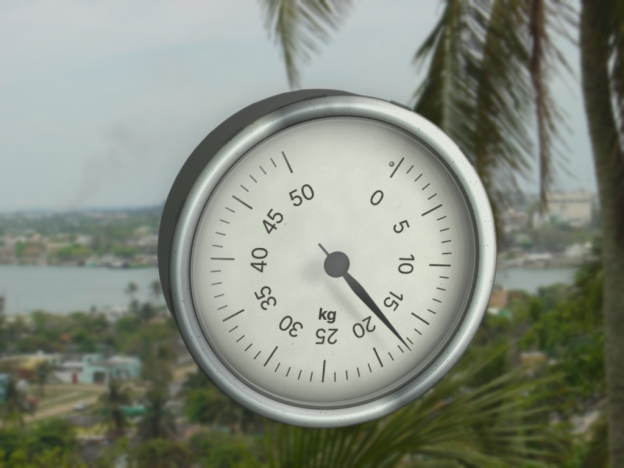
kg 17.5
